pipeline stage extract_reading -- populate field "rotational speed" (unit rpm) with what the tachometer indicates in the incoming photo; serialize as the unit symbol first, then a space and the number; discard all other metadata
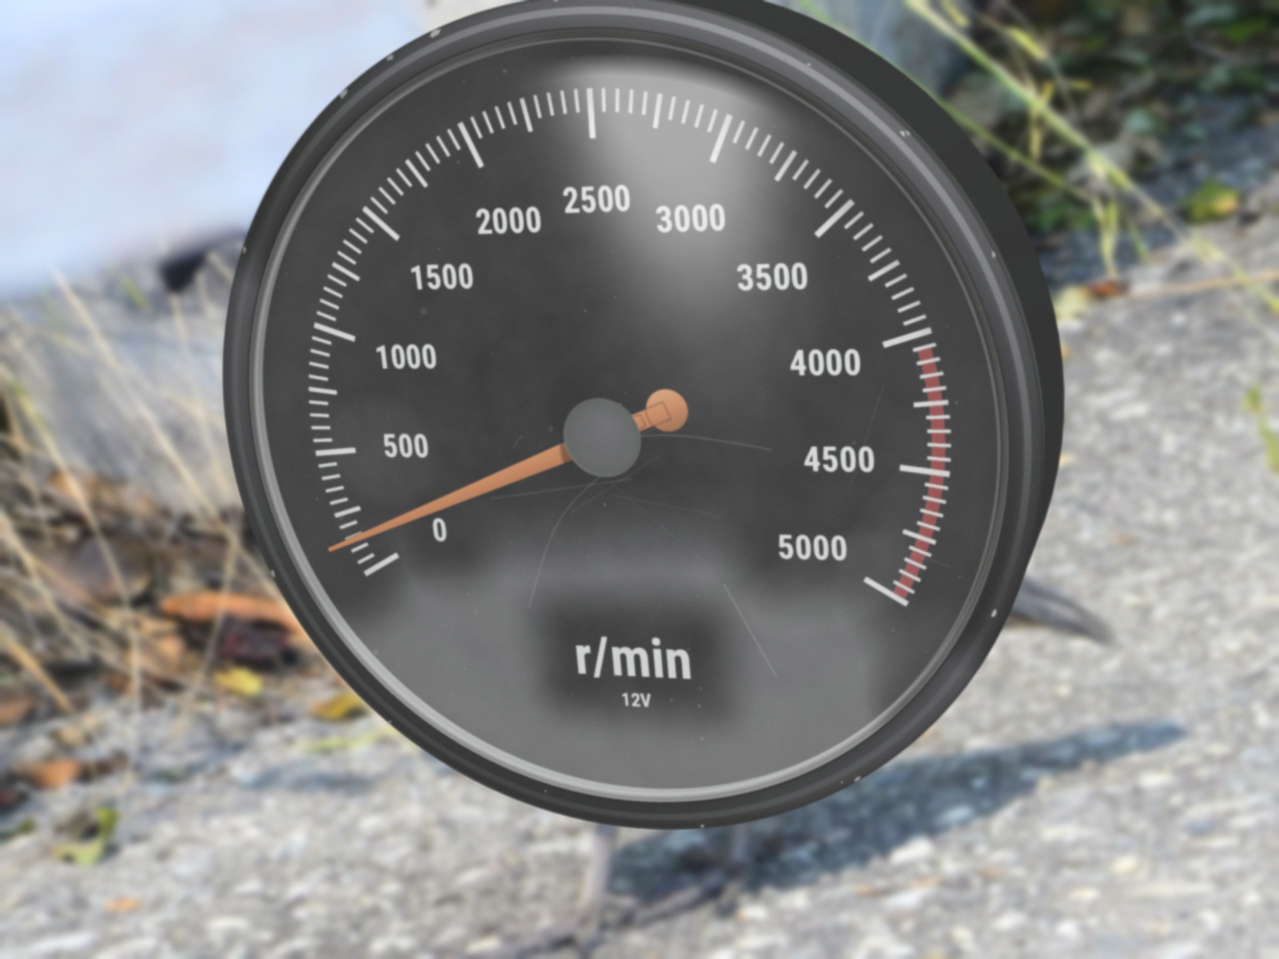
rpm 150
